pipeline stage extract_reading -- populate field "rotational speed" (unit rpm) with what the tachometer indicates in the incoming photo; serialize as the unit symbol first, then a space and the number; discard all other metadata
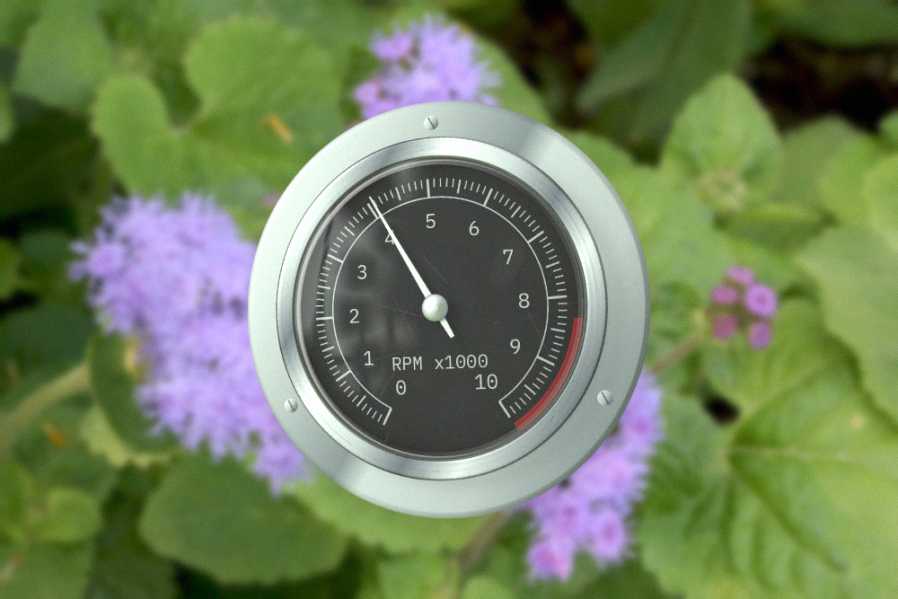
rpm 4100
